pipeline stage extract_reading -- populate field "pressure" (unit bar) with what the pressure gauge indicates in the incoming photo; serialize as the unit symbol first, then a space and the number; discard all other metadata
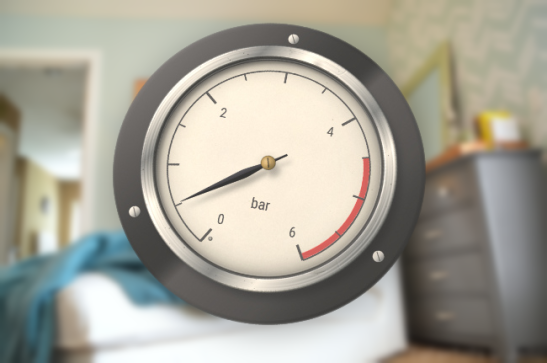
bar 0.5
